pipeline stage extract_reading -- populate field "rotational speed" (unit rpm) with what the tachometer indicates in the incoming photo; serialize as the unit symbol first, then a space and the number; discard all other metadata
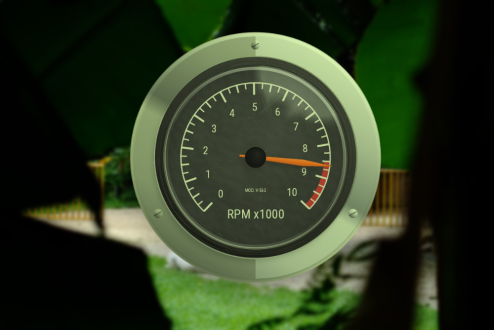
rpm 8625
